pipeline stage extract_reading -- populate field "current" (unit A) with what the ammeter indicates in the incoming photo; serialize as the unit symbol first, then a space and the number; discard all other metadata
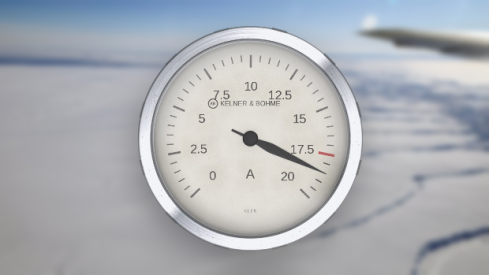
A 18.5
